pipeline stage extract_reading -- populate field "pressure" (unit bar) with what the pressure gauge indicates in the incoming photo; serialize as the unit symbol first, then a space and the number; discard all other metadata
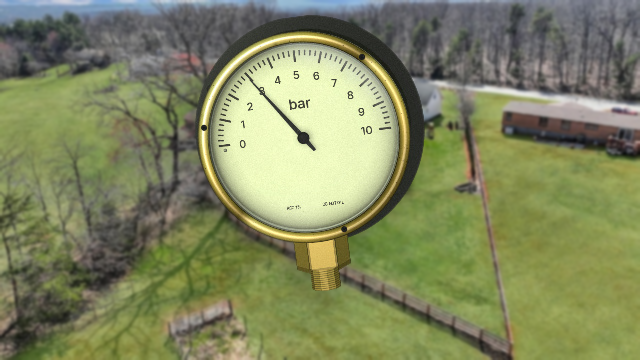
bar 3
